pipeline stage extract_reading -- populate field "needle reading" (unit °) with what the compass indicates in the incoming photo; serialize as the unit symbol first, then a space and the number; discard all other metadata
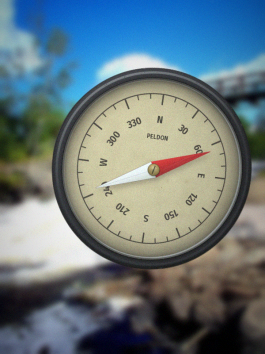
° 65
